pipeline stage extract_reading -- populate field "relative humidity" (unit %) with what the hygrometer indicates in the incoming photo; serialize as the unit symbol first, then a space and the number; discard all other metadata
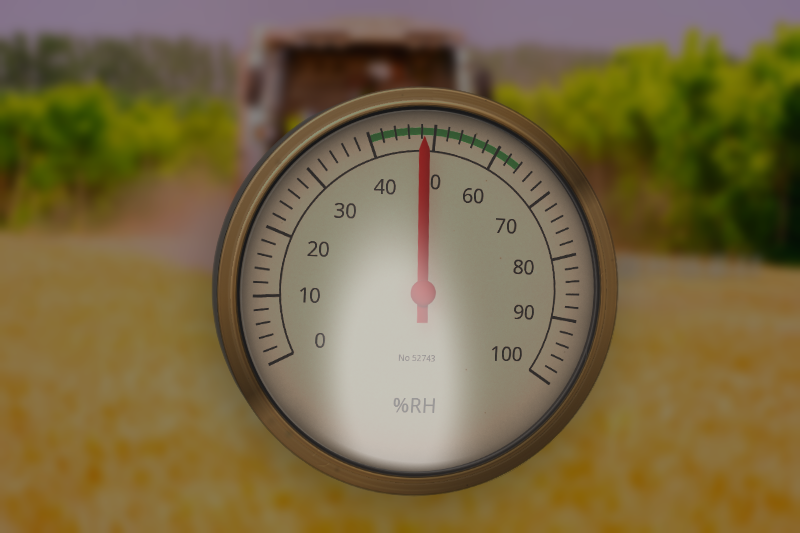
% 48
